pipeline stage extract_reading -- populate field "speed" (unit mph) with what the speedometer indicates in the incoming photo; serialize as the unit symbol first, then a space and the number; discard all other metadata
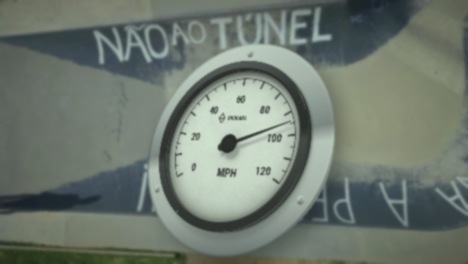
mph 95
